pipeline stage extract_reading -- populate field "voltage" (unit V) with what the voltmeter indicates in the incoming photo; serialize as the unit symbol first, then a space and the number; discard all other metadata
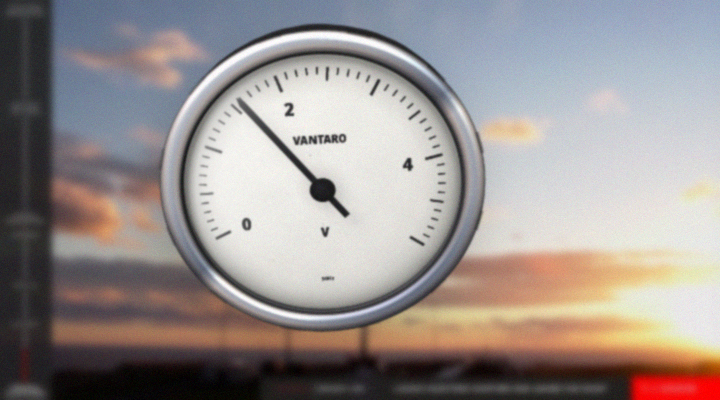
V 1.6
